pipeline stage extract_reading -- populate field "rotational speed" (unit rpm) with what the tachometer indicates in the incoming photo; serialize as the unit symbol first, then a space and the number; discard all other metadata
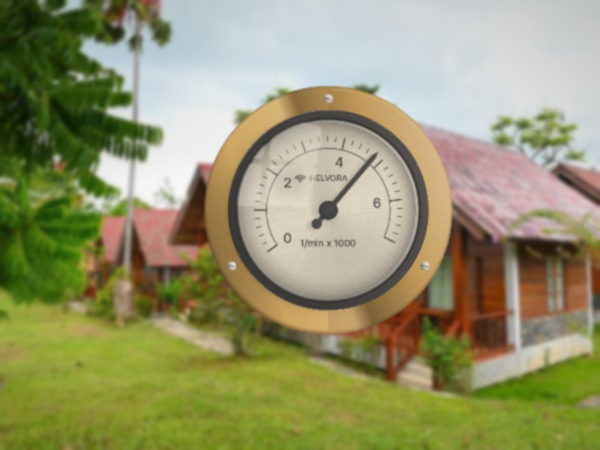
rpm 4800
